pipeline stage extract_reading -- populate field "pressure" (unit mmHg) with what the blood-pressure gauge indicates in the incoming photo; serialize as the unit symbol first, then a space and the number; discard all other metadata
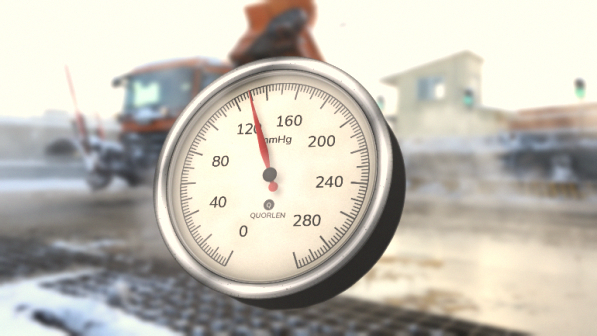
mmHg 130
